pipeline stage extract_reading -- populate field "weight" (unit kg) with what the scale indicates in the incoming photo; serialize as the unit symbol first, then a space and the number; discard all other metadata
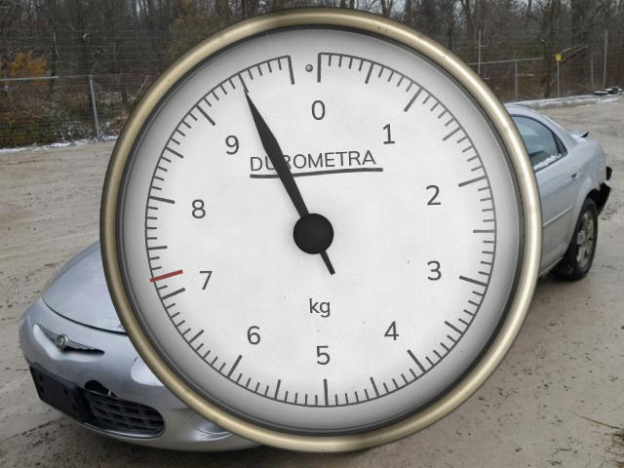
kg 9.5
